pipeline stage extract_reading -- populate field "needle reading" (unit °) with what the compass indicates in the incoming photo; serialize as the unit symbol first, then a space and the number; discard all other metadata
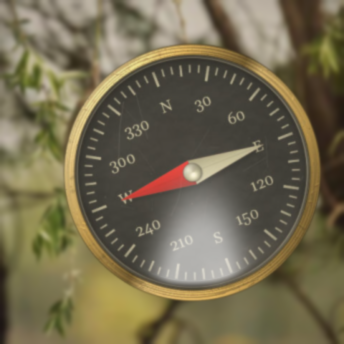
° 270
